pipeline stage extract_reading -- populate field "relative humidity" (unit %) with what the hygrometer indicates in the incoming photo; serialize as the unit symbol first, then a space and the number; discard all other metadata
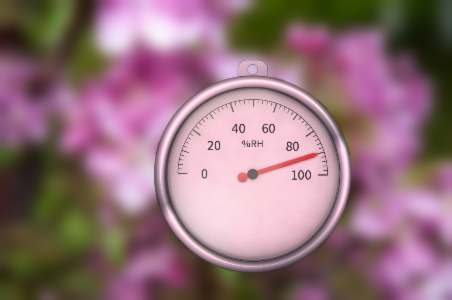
% 90
